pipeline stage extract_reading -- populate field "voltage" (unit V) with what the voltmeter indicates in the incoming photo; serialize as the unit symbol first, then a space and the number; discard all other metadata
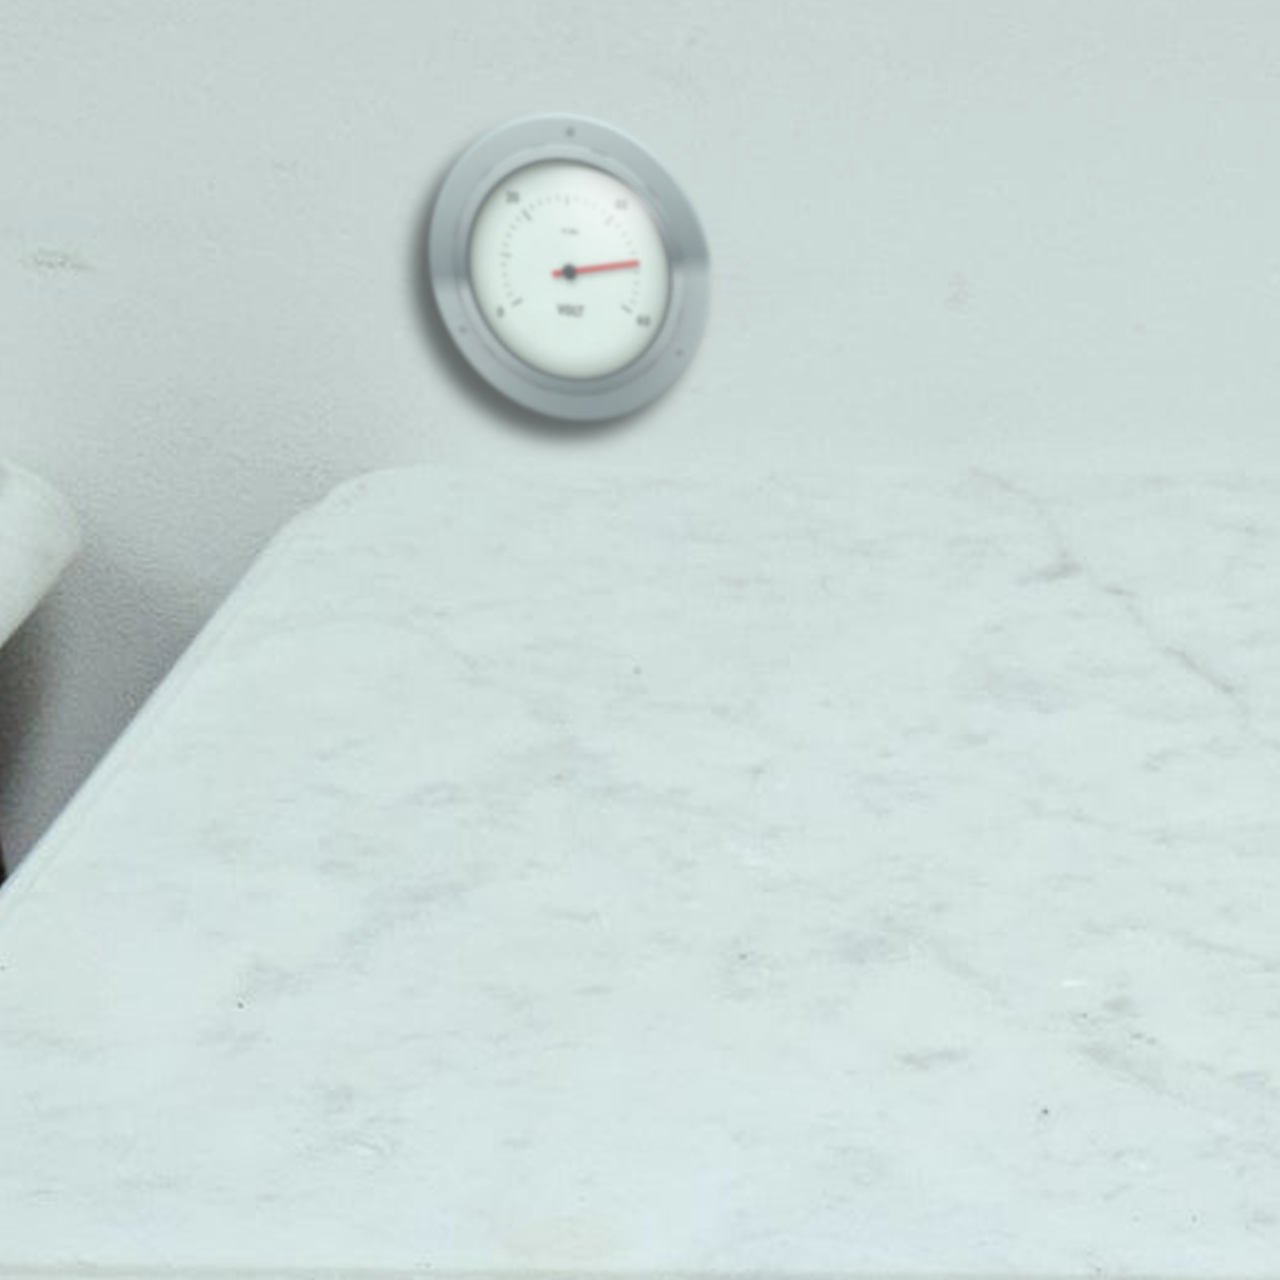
V 50
